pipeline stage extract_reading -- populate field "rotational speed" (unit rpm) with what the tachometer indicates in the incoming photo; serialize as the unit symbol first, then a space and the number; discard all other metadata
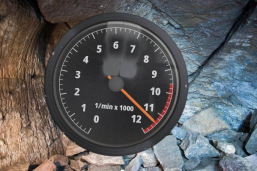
rpm 11400
